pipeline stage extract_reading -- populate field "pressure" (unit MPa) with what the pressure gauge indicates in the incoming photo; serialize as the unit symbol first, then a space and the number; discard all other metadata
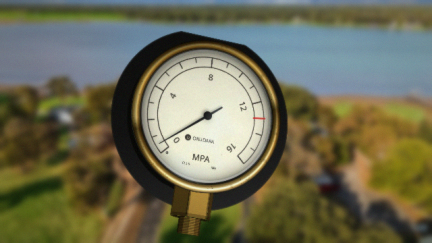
MPa 0.5
